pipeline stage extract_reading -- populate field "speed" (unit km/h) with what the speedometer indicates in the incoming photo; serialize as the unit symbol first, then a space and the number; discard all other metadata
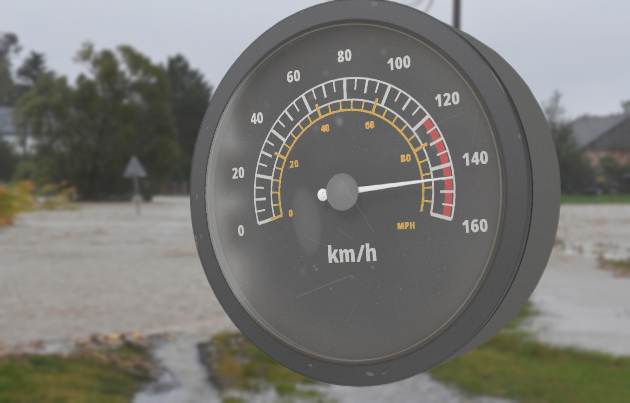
km/h 145
